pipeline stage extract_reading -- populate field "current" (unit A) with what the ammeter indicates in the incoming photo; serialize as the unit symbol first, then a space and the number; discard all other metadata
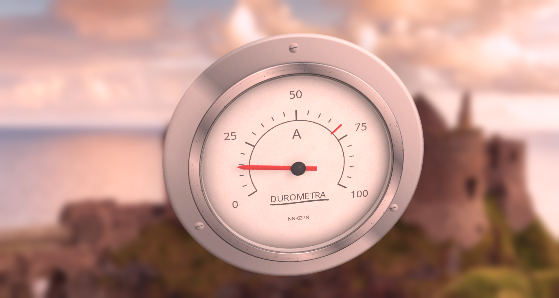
A 15
